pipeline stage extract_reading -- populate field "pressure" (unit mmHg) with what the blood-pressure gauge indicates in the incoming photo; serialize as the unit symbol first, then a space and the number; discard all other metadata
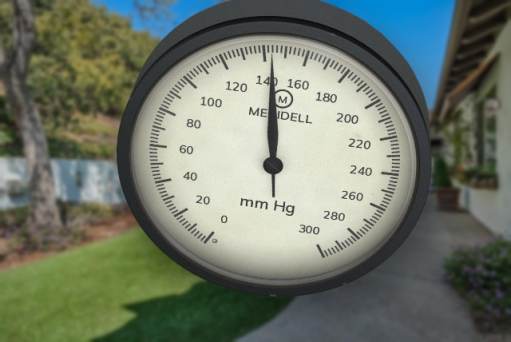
mmHg 144
